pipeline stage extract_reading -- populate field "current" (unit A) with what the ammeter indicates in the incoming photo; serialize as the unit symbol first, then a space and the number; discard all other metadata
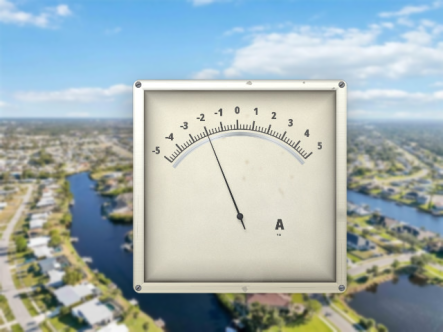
A -2
